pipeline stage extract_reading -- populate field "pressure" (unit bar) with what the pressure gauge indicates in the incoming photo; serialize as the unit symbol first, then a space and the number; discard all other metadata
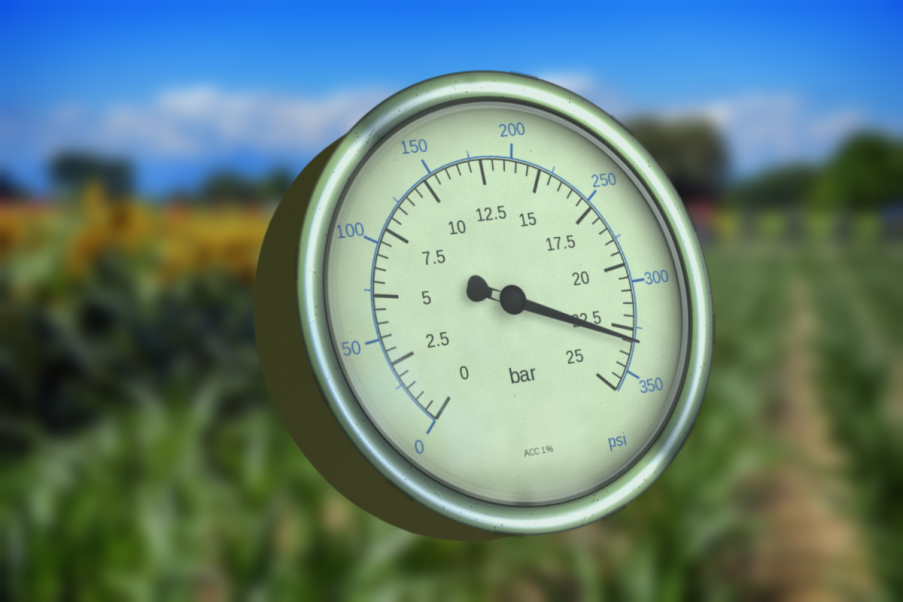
bar 23
